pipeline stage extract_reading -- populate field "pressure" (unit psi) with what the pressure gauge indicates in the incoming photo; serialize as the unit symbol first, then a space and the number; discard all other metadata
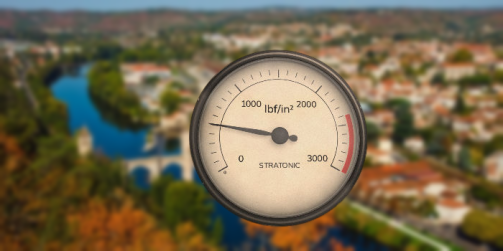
psi 500
